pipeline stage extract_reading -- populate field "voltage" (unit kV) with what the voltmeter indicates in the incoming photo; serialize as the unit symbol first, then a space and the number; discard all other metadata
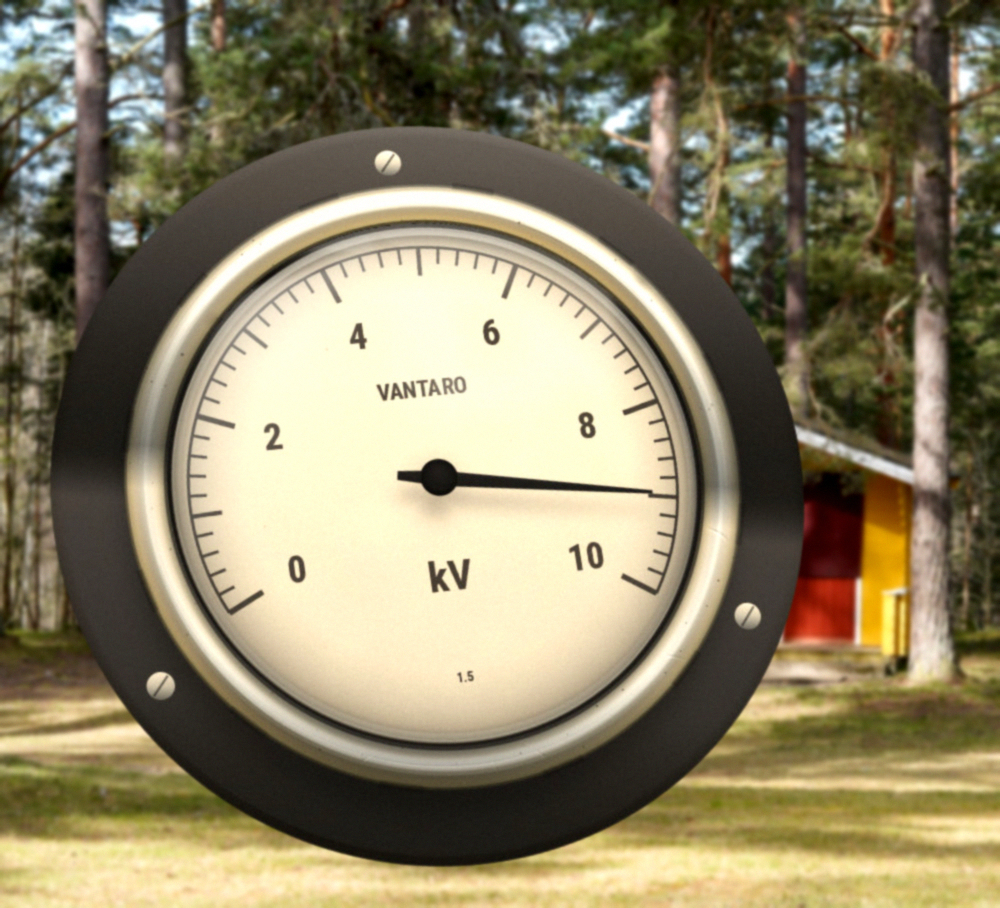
kV 9
